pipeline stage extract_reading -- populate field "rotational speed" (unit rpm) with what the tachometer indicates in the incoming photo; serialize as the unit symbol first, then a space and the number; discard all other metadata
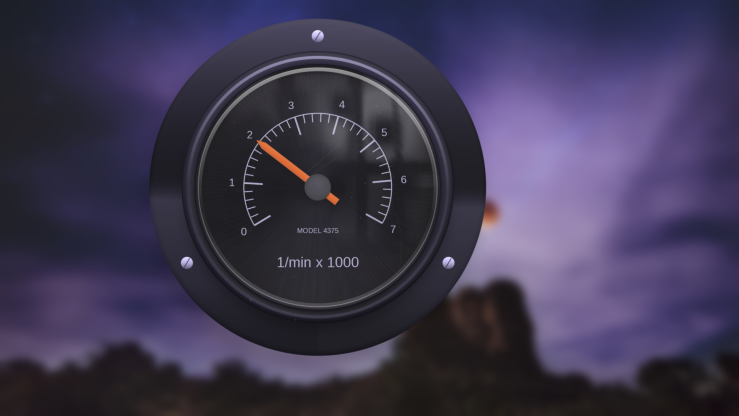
rpm 2000
